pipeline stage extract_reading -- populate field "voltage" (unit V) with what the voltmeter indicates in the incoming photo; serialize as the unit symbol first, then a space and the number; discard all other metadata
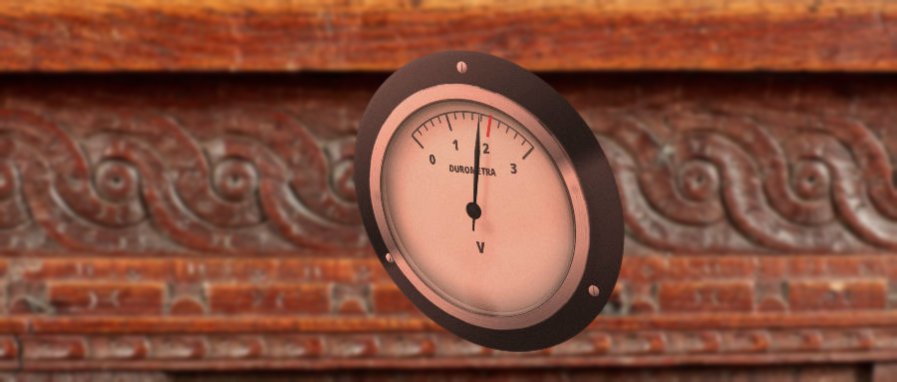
V 1.8
